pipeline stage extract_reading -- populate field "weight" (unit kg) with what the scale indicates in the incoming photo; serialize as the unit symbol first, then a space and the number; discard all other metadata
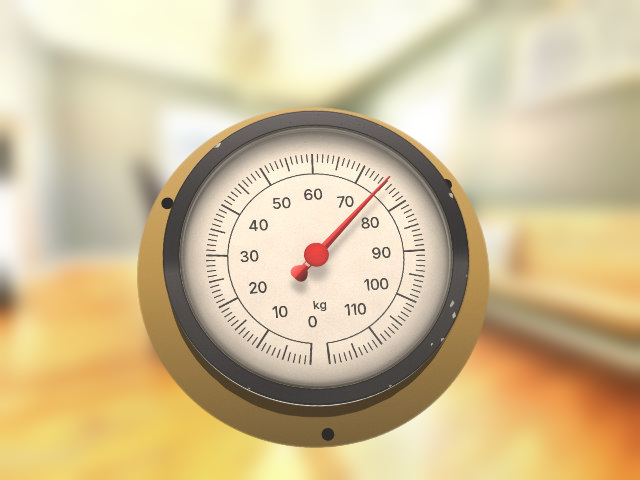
kg 75
